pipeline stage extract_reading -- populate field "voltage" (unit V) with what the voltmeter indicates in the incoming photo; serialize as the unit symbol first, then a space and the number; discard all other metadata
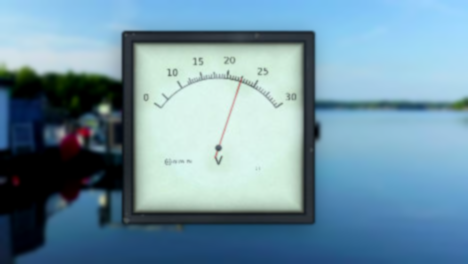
V 22.5
